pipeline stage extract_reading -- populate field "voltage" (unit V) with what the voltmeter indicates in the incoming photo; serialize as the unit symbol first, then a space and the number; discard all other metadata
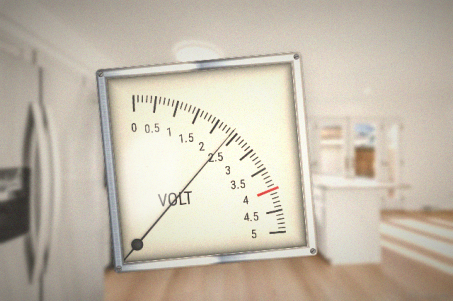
V 2.4
